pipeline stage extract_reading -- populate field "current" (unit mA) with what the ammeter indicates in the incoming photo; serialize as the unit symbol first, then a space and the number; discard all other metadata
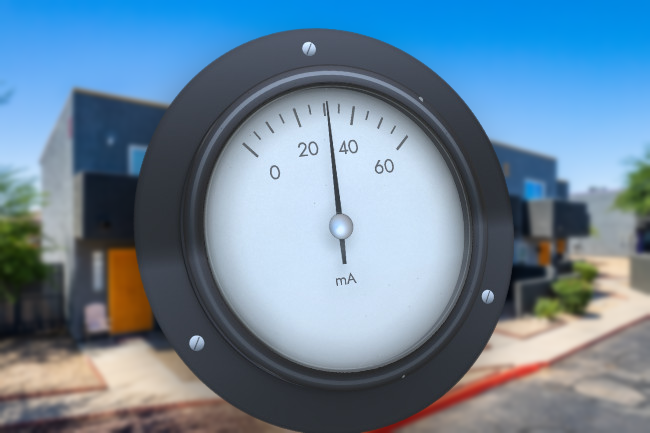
mA 30
